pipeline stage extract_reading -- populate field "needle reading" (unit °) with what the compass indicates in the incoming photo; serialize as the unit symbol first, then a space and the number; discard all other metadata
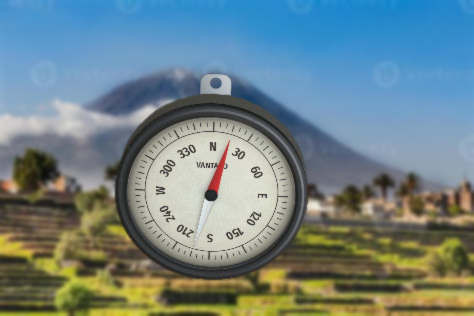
° 15
